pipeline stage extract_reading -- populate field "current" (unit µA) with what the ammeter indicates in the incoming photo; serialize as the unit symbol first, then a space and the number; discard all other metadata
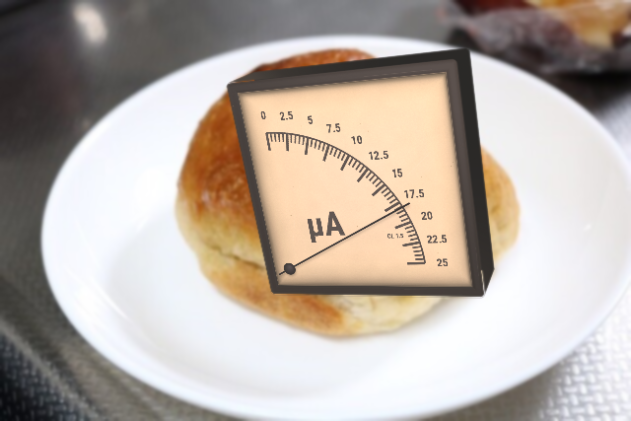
µA 18
